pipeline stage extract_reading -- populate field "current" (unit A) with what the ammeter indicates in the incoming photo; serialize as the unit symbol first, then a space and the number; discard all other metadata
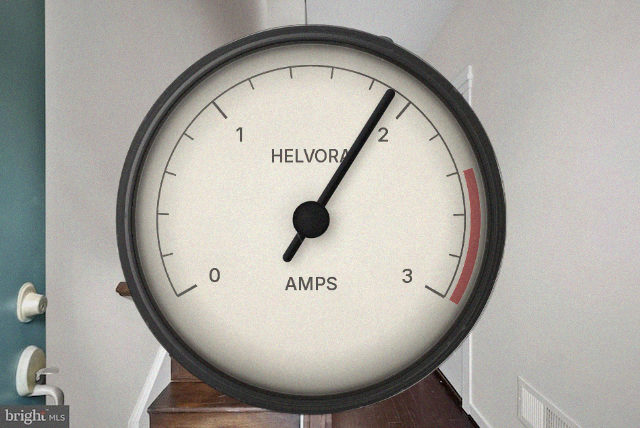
A 1.9
